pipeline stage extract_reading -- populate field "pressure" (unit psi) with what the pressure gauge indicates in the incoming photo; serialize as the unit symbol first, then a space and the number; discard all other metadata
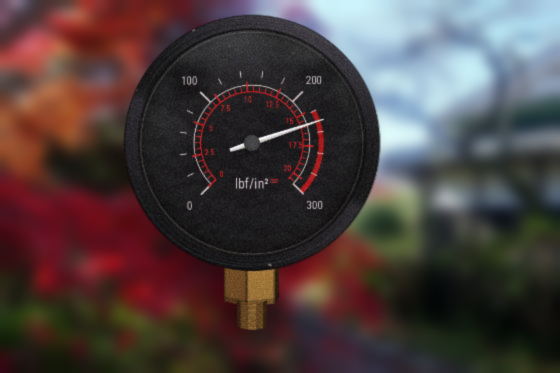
psi 230
